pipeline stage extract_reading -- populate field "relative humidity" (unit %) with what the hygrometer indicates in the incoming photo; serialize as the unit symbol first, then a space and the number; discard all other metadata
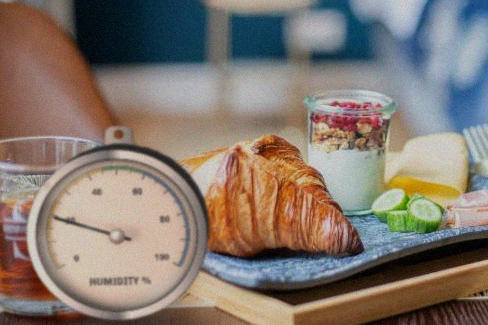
% 20
